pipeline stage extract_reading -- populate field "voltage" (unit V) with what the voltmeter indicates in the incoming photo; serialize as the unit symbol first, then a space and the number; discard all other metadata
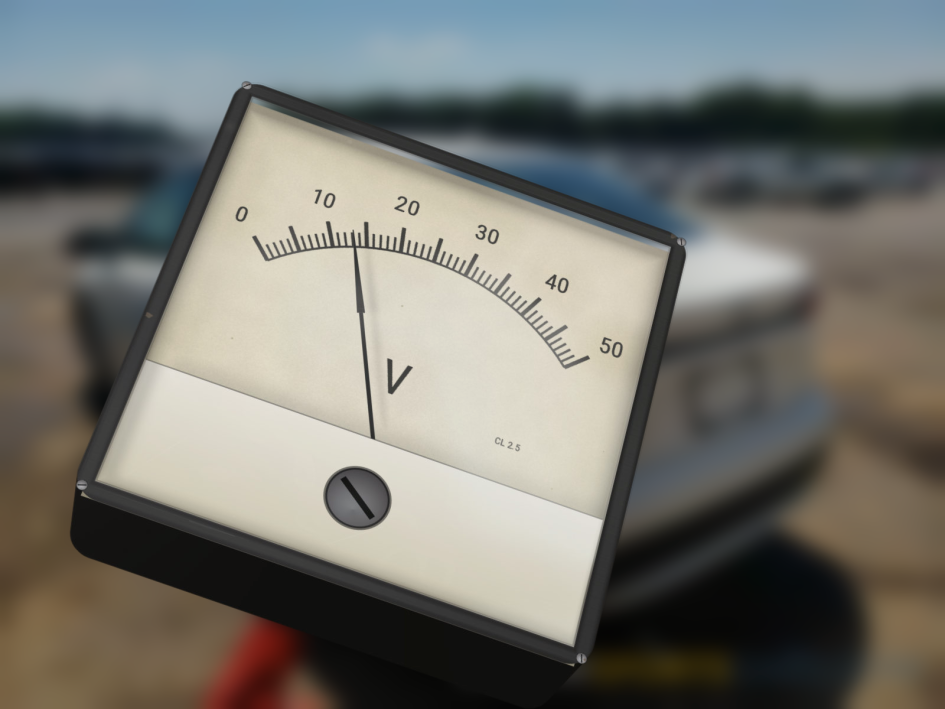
V 13
